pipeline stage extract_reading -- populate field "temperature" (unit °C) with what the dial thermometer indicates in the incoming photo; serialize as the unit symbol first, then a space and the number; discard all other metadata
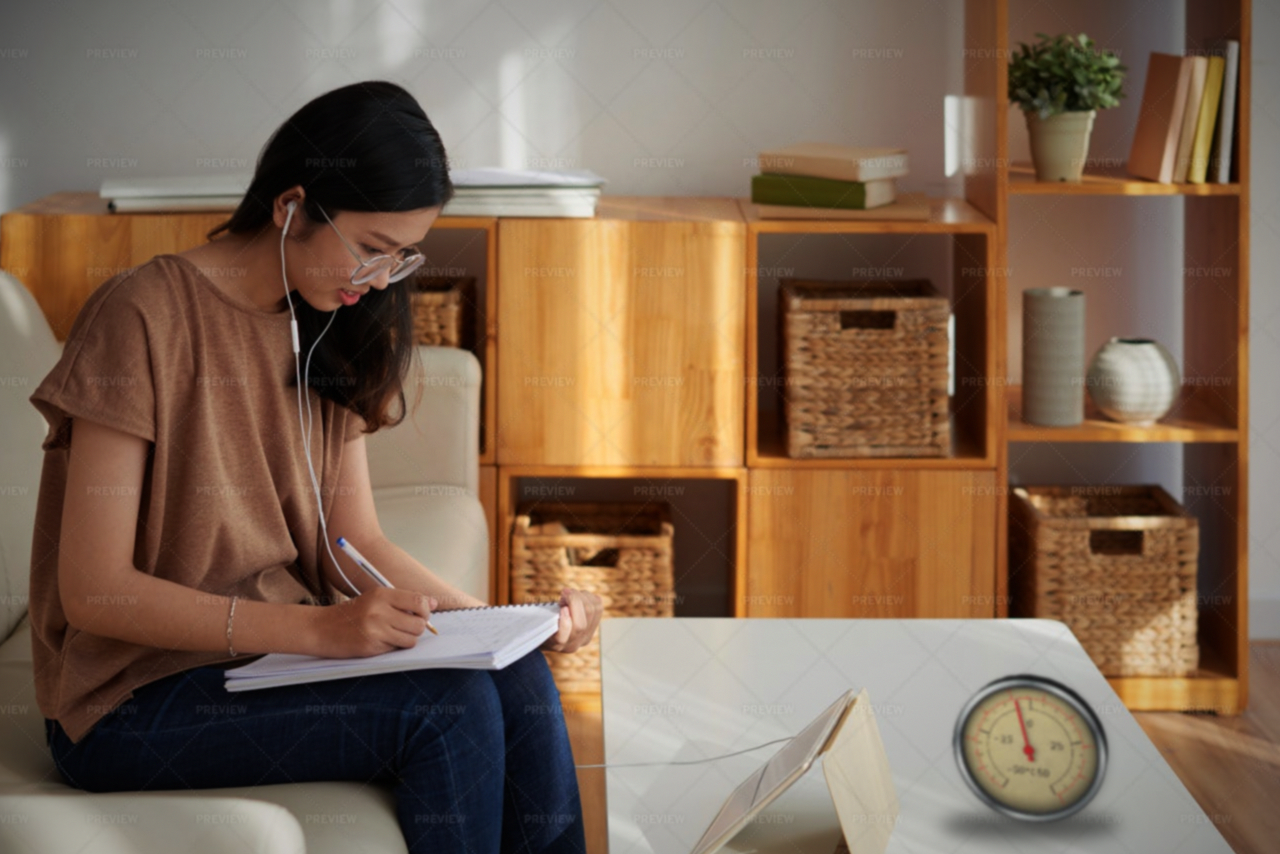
°C -5
